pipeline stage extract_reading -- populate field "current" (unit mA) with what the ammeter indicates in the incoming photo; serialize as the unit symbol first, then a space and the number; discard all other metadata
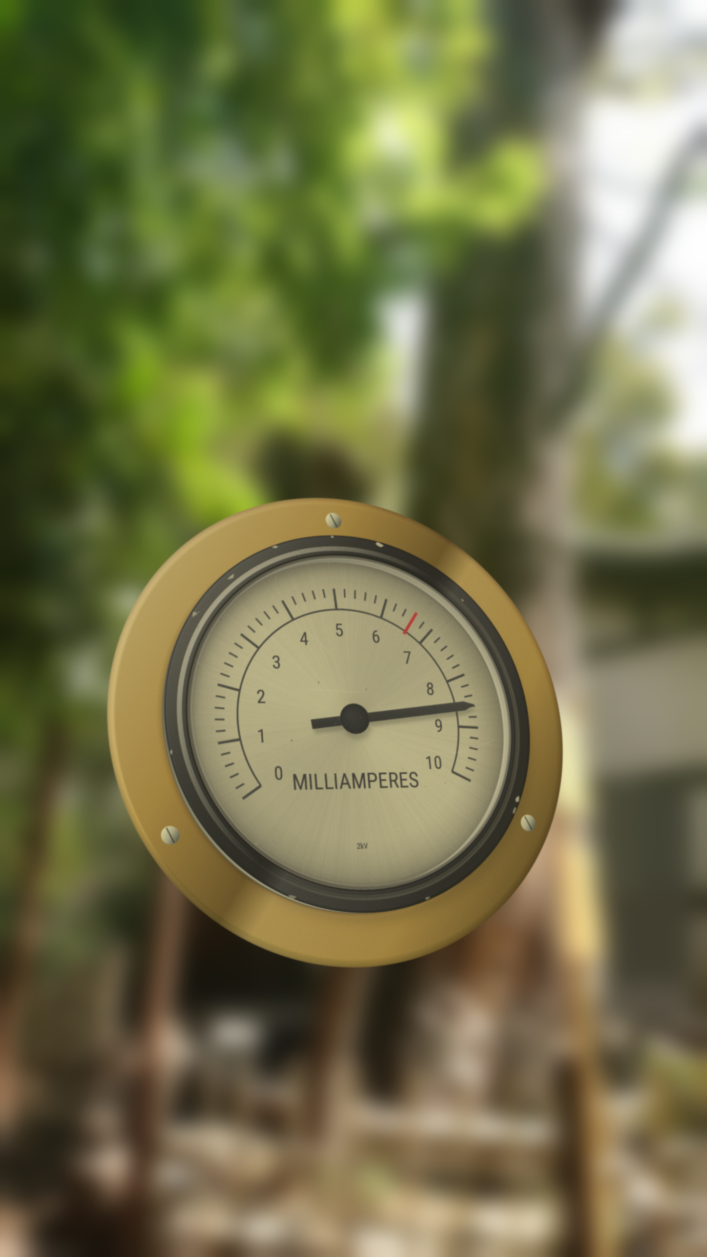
mA 8.6
